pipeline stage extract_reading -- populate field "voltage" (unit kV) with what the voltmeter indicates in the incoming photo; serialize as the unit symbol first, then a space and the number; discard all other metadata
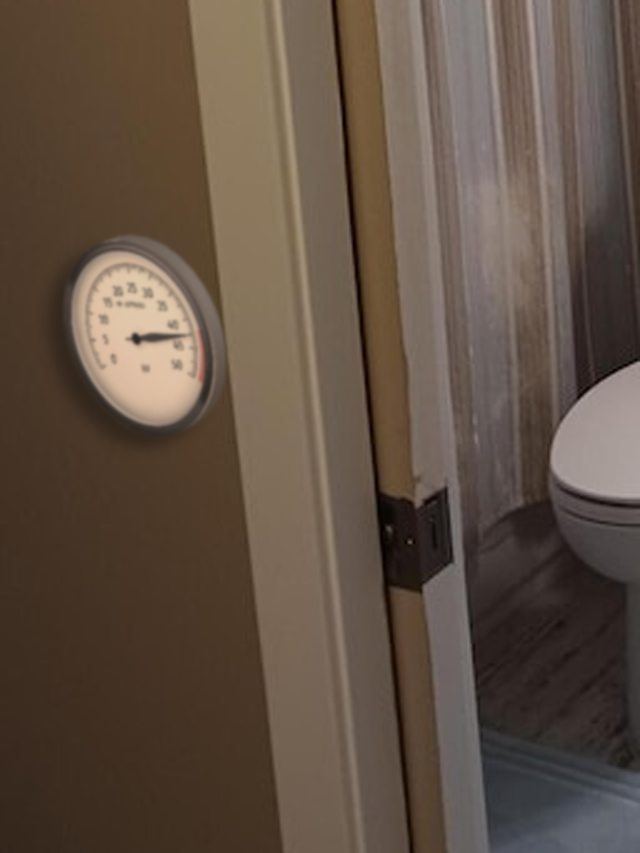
kV 42.5
